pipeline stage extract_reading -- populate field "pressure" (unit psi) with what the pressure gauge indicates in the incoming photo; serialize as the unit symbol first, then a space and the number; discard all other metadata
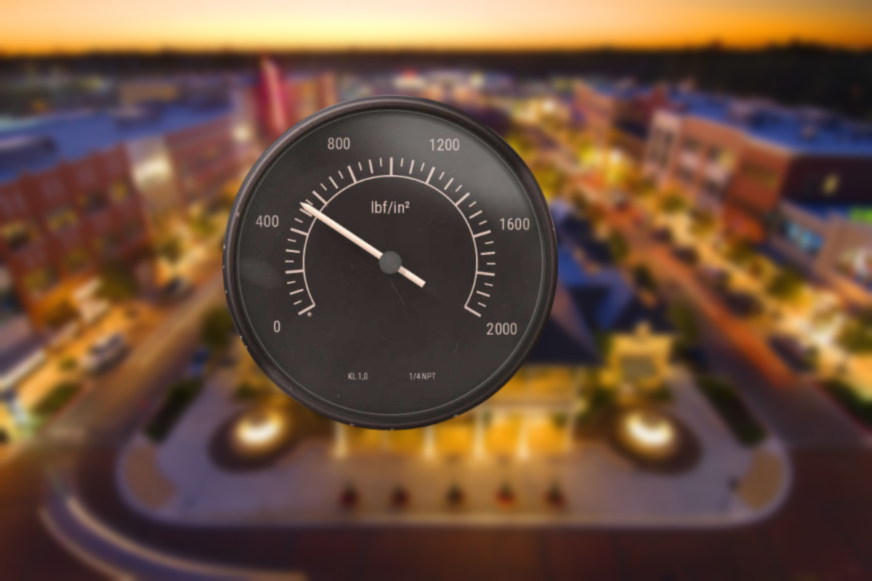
psi 525
